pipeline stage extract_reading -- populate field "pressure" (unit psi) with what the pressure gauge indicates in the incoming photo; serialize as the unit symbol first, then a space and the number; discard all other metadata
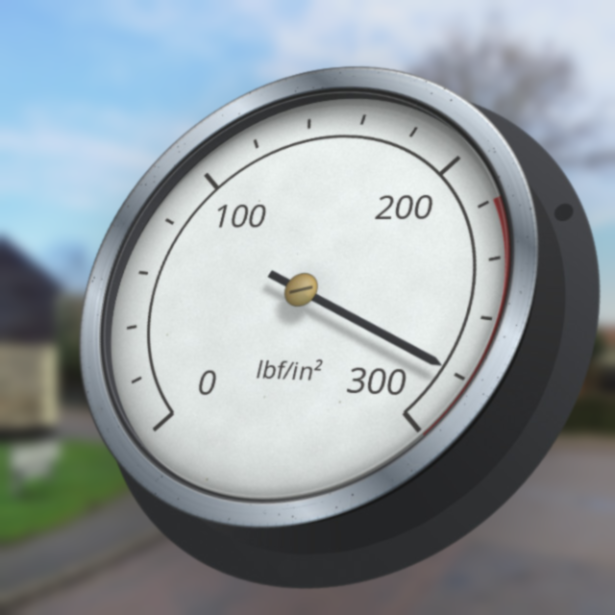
psi 280
